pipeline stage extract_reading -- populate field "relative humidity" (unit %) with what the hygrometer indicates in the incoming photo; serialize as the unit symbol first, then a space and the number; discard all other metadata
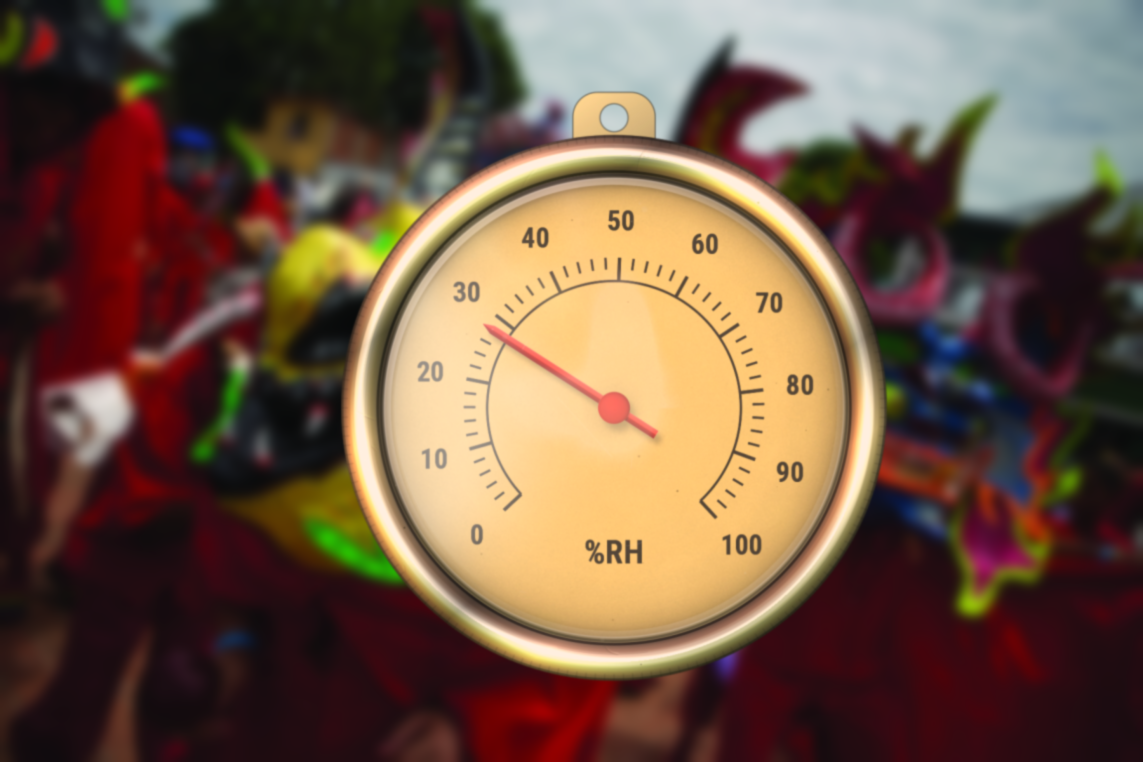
% 28
